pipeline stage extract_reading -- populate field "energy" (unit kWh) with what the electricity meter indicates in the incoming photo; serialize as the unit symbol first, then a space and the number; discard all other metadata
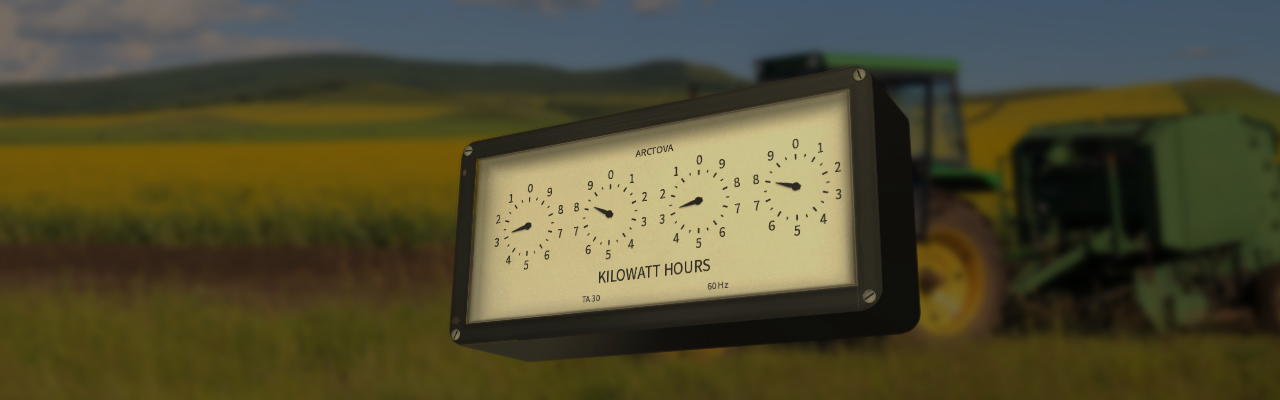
kWh 2828
